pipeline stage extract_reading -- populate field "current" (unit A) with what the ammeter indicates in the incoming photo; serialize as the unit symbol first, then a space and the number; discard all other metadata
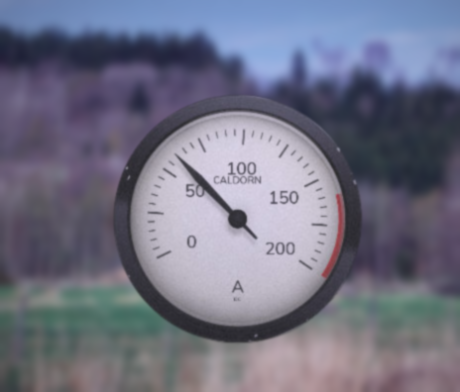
A 60
